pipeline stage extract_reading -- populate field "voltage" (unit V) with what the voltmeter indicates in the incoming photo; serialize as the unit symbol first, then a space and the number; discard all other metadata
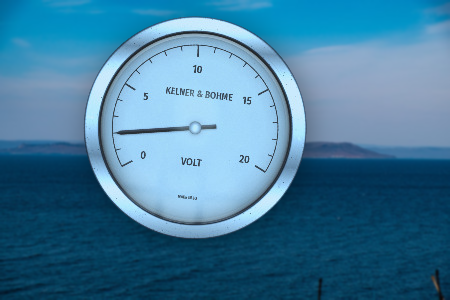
V 2
